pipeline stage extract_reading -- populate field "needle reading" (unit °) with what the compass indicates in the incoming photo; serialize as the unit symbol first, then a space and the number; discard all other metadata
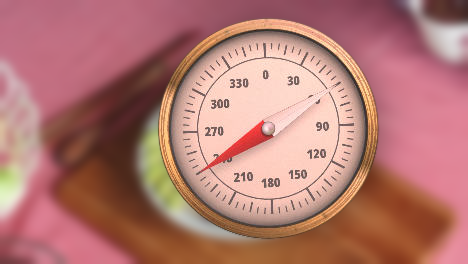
° 240
